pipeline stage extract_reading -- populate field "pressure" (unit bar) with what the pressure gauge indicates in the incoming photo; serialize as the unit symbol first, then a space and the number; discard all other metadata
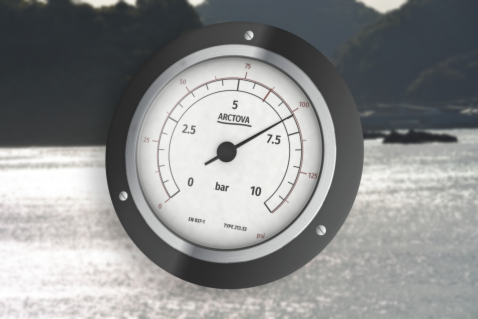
bar 7
